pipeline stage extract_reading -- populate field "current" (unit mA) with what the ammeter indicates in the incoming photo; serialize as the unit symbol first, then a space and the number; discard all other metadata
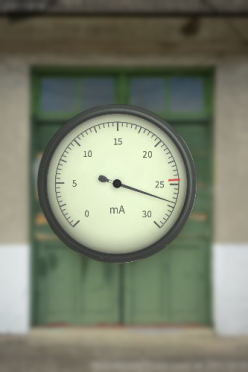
mA 27
